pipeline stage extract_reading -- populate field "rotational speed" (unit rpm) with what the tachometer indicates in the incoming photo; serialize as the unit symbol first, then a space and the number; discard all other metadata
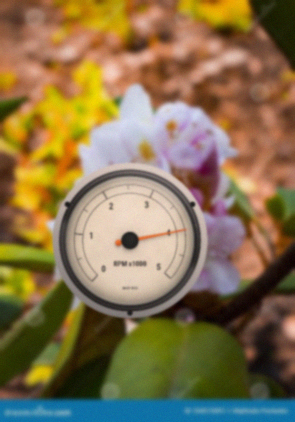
rpm 4000
